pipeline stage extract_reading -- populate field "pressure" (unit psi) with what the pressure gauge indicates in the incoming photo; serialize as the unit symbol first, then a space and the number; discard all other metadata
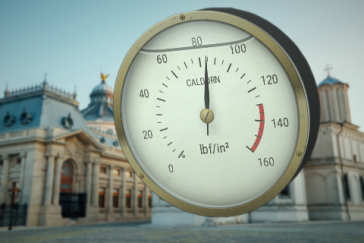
psi 85
